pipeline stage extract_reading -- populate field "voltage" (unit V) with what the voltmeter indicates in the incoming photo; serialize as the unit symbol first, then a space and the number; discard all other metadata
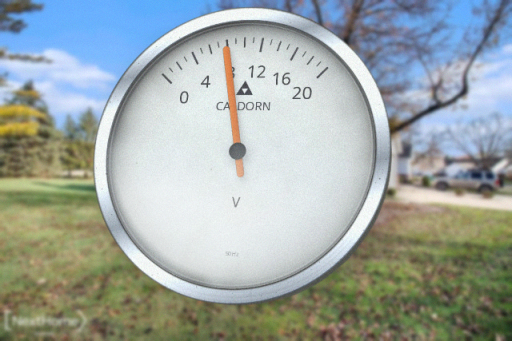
V 8
